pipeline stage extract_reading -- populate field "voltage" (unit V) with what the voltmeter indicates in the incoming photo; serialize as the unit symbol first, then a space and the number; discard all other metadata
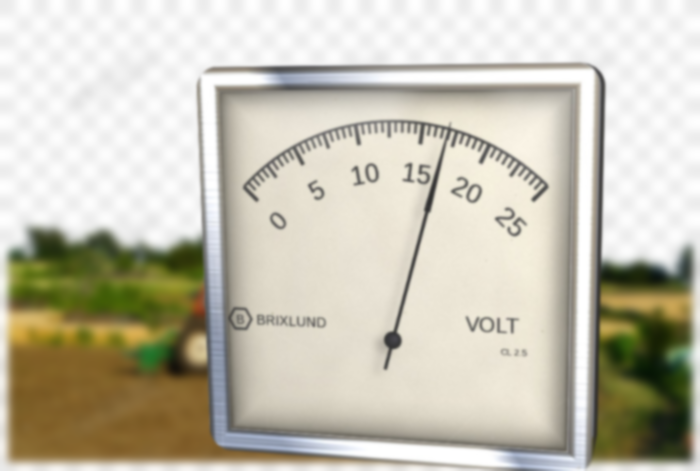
V 17
